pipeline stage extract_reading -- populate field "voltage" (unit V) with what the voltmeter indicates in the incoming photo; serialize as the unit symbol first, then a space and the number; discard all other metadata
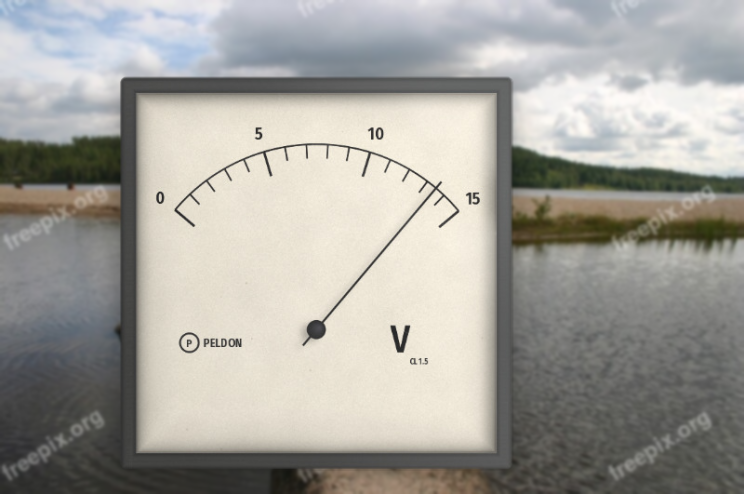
V 13.5
